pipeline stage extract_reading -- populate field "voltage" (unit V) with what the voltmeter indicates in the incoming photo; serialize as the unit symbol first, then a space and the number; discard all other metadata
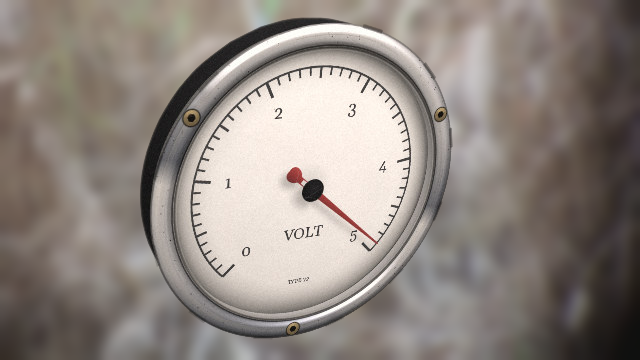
V 4.9
